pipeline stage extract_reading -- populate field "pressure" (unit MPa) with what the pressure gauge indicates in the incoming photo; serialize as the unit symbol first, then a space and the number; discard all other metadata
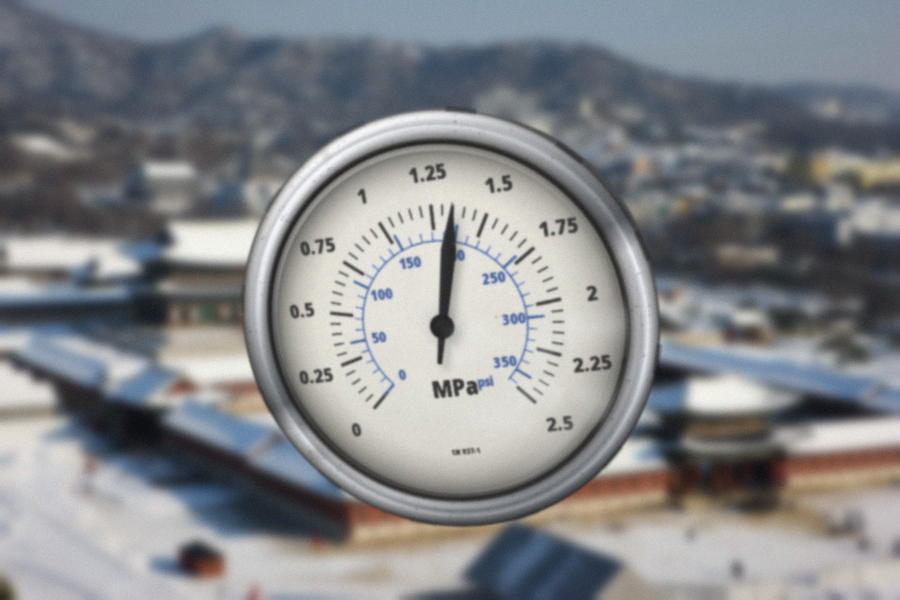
MPa 1.35
